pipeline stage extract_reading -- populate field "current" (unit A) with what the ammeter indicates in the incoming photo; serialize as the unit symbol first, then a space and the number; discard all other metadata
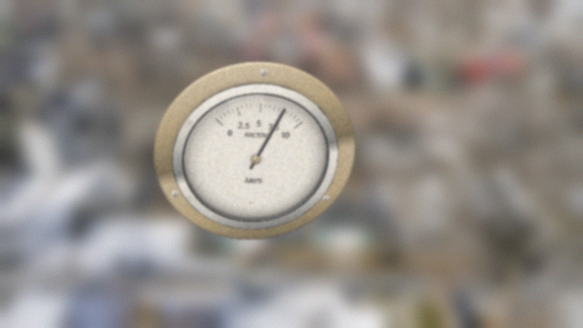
A 7.5
